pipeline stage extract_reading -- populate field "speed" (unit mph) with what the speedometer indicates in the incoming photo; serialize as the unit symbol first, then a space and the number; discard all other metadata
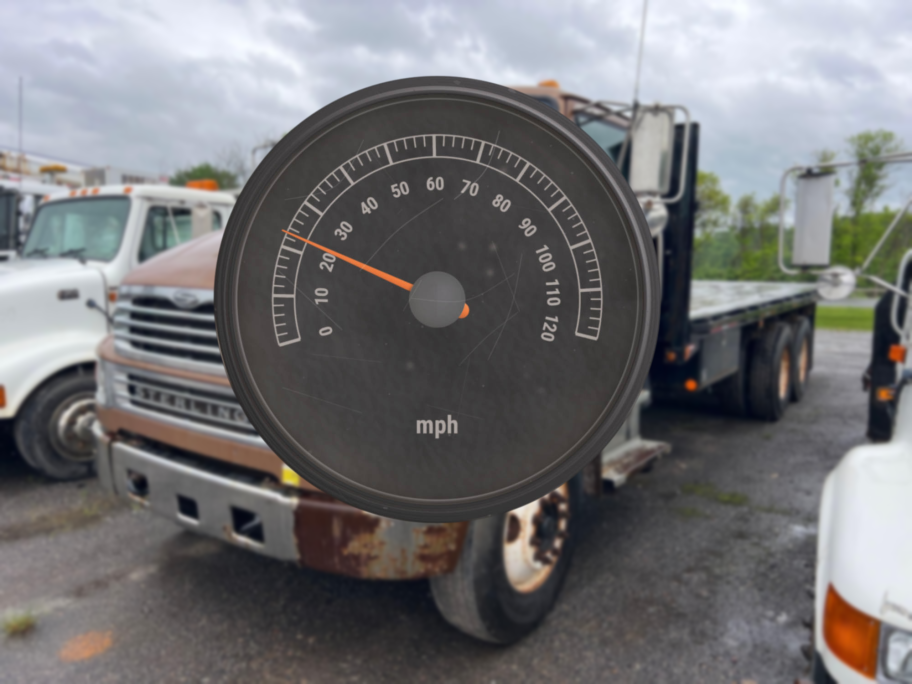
mph 23
